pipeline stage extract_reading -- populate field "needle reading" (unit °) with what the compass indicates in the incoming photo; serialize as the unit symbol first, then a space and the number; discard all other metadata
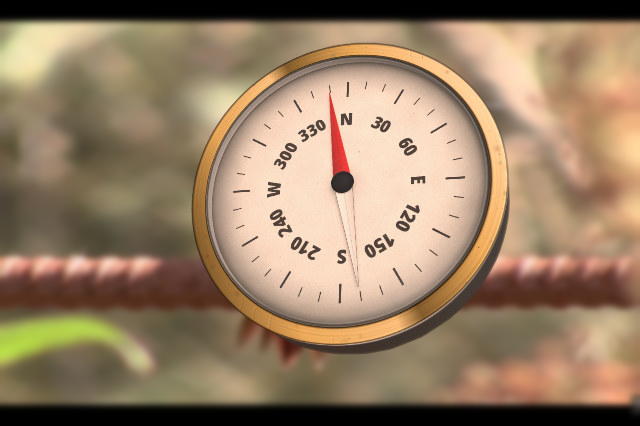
° 350
